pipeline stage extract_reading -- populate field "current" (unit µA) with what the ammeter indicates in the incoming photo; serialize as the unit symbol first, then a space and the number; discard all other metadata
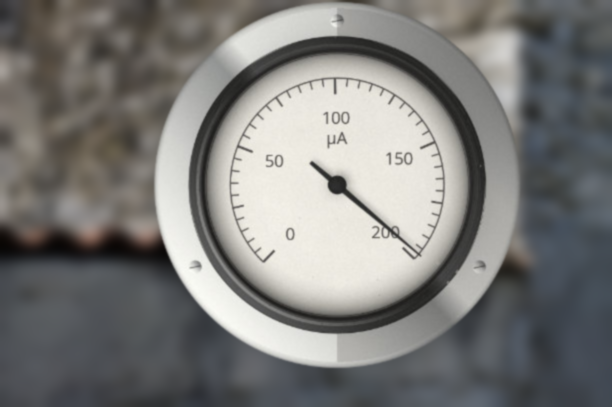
µA 197.5
